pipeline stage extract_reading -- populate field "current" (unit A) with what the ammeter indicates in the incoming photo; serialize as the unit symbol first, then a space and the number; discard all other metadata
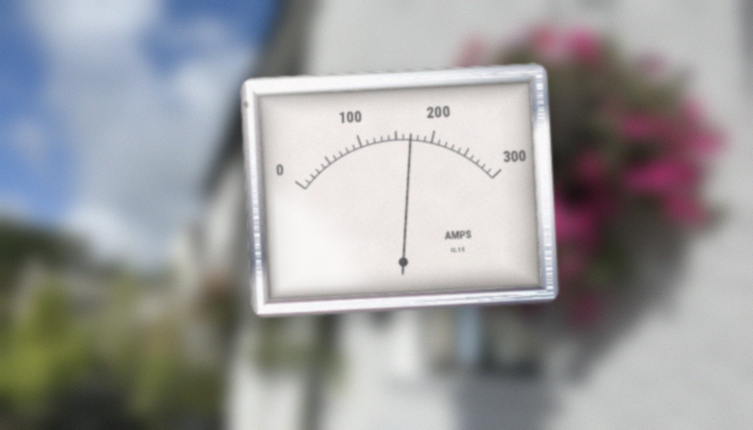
A 170
